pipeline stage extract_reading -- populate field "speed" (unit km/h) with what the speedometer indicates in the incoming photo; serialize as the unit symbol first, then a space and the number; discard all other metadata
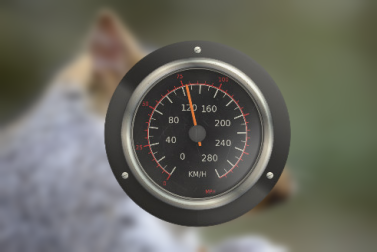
km/h 125
